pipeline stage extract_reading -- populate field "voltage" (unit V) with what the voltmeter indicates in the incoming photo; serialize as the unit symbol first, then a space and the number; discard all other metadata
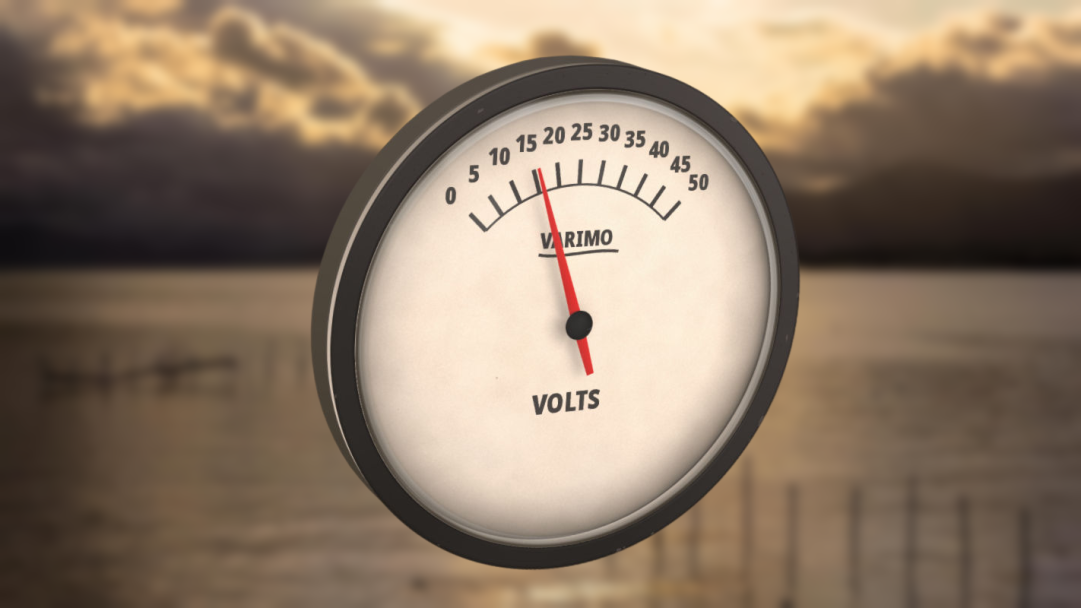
V 15
